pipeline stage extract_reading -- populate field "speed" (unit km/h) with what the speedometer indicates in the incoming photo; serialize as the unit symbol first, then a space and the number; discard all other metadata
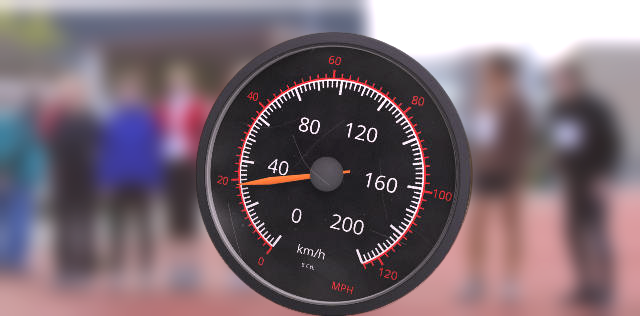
km/h 30
